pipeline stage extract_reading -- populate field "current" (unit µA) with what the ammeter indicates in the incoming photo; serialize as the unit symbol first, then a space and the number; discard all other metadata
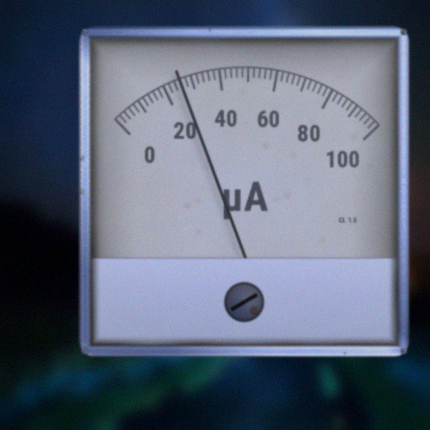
µA 26
